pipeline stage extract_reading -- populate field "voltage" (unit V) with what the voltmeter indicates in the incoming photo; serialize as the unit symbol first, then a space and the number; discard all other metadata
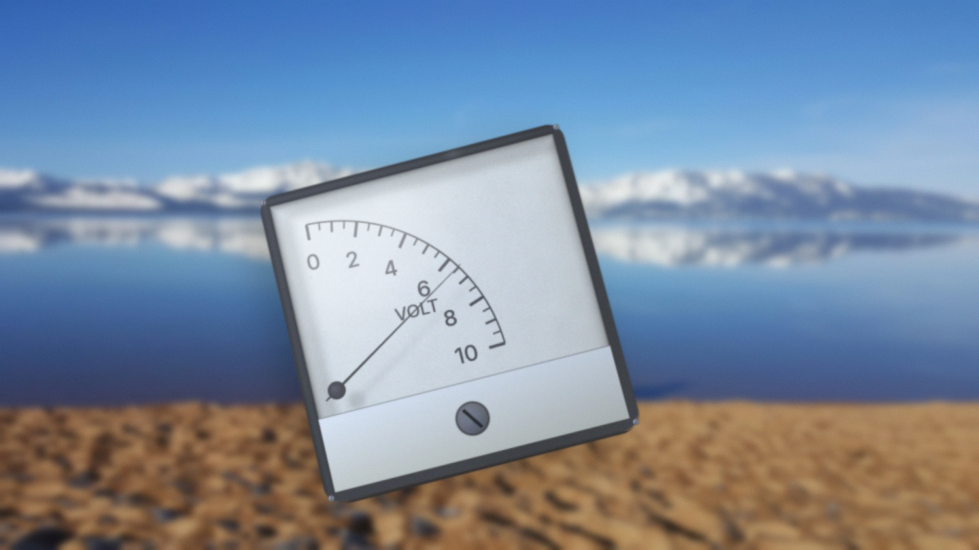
V 6.5
